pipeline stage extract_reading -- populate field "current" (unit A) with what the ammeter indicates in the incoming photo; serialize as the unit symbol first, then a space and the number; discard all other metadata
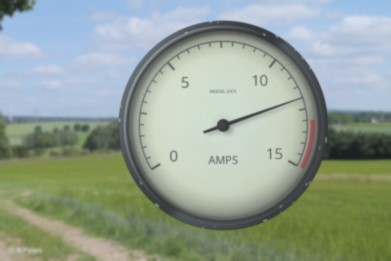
A 12
